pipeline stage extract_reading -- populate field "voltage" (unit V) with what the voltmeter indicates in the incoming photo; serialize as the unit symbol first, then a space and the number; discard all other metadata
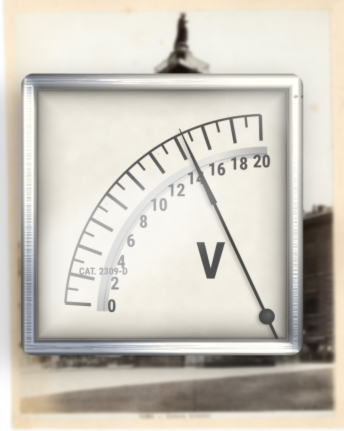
V 14.5
